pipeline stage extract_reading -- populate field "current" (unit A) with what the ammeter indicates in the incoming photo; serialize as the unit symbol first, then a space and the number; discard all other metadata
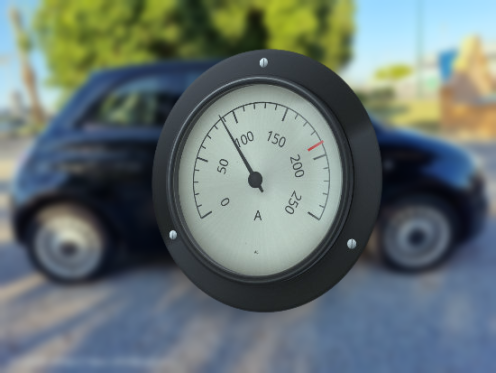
A 90
